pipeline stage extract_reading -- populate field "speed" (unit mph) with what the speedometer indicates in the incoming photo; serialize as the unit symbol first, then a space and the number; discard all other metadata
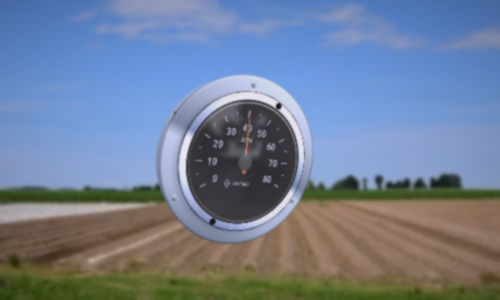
mph 40
